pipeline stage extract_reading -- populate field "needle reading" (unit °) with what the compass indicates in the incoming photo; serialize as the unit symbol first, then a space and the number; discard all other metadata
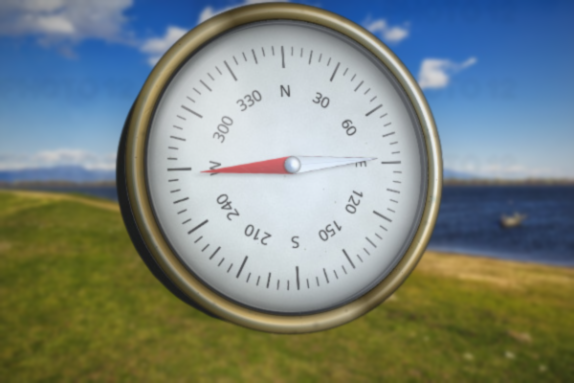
° 267.5
